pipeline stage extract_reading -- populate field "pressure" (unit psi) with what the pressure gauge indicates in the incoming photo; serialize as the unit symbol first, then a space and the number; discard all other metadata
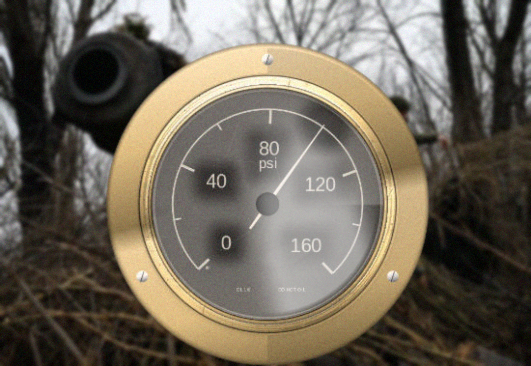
psi 100
